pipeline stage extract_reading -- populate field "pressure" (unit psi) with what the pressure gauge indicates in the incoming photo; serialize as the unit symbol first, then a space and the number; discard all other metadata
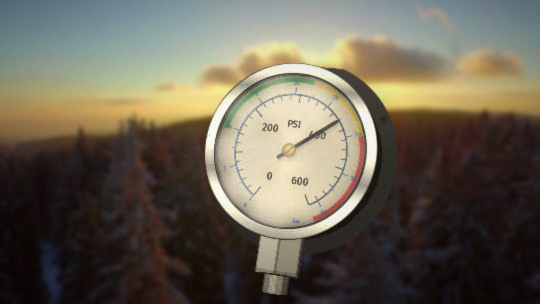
psi 400
